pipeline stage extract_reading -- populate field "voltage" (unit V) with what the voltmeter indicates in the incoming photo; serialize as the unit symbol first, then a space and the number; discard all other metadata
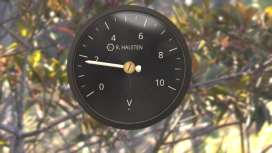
V 1.75
